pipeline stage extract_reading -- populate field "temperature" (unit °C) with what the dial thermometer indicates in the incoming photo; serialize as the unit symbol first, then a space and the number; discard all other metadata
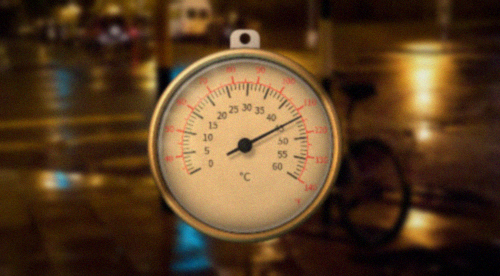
°C 45
